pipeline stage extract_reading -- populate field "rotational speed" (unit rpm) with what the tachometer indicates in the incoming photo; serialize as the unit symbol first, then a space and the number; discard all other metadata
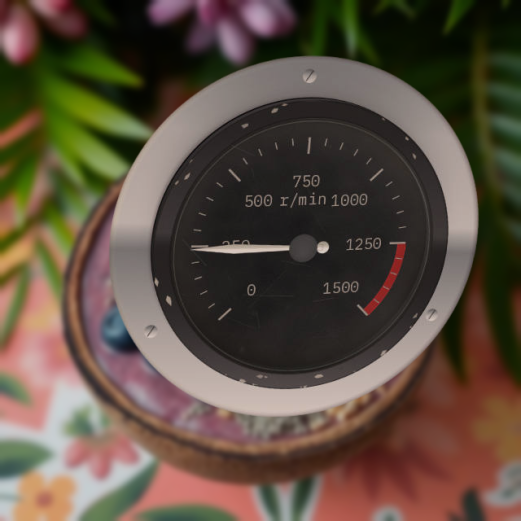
rpm 250
